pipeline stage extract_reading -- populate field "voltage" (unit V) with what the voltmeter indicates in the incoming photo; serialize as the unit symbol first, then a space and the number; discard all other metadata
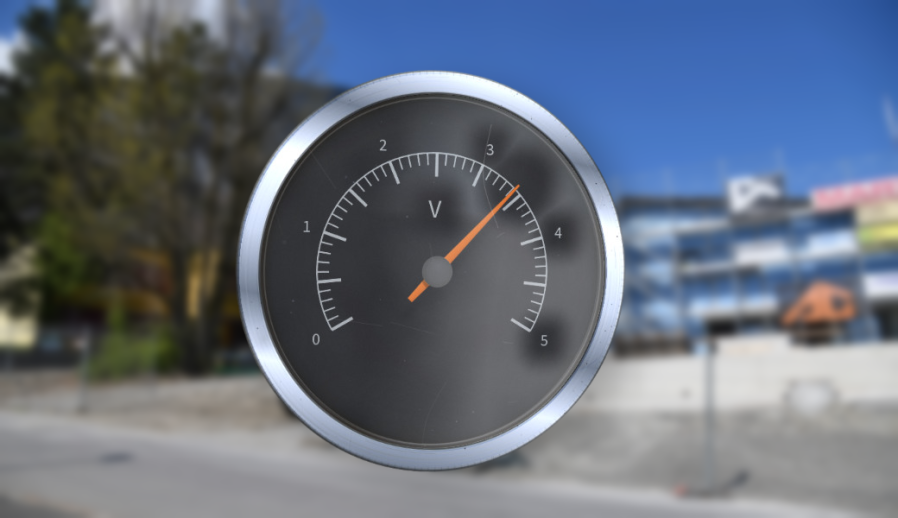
V 3.4
